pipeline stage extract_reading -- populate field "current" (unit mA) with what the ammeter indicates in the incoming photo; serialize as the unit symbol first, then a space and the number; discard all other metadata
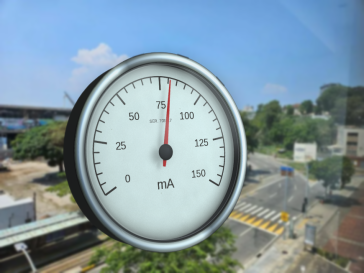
mA 80
